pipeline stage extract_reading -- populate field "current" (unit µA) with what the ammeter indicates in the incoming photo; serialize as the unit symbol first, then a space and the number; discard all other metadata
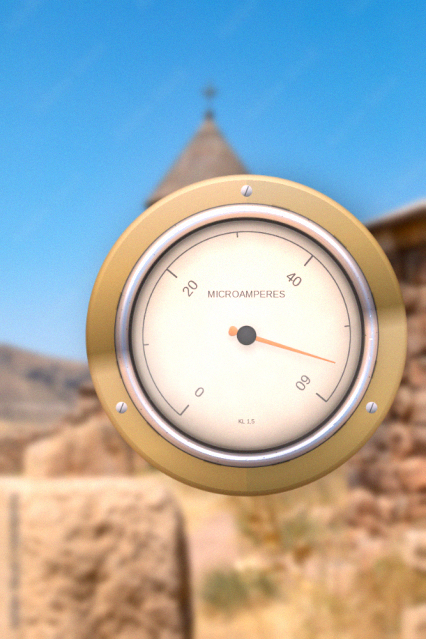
µA 55
